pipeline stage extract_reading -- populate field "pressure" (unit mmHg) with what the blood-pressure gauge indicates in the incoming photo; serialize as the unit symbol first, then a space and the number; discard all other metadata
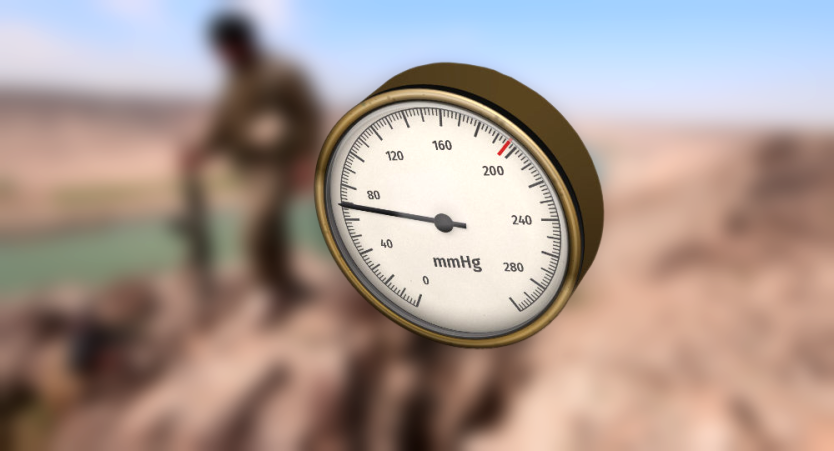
mmHg 70
